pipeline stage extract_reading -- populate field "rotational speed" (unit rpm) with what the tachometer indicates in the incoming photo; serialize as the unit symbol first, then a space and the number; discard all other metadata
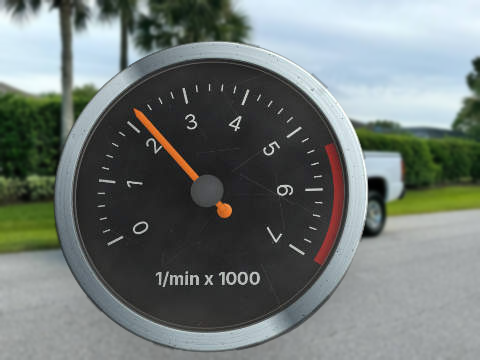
rpm 2200
